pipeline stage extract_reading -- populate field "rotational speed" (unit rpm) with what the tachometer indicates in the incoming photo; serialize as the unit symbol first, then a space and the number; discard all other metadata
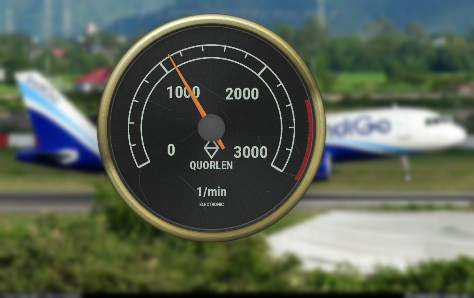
rpm 1100
